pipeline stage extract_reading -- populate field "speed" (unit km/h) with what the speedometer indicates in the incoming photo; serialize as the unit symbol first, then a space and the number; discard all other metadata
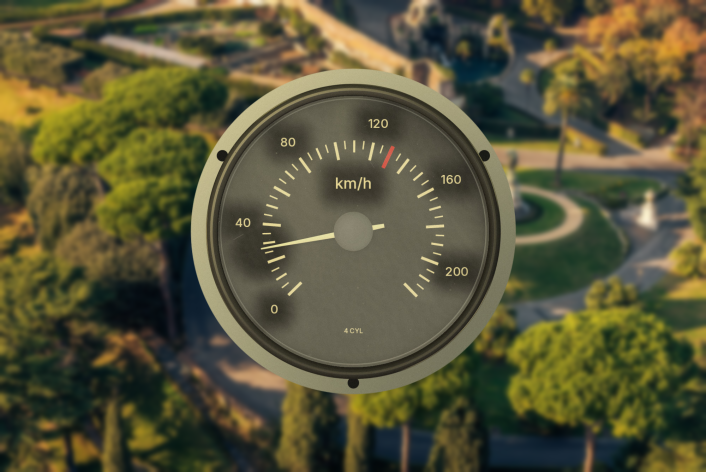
km/h 27.5
